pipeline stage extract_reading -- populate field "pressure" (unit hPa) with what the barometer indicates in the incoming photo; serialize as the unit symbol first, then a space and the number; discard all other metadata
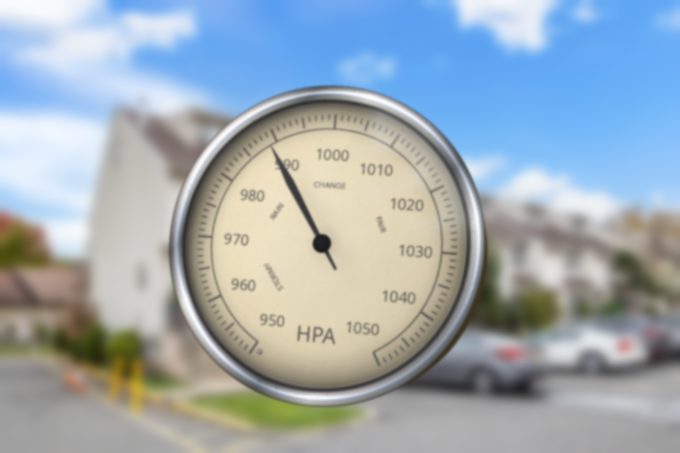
hPa 989
